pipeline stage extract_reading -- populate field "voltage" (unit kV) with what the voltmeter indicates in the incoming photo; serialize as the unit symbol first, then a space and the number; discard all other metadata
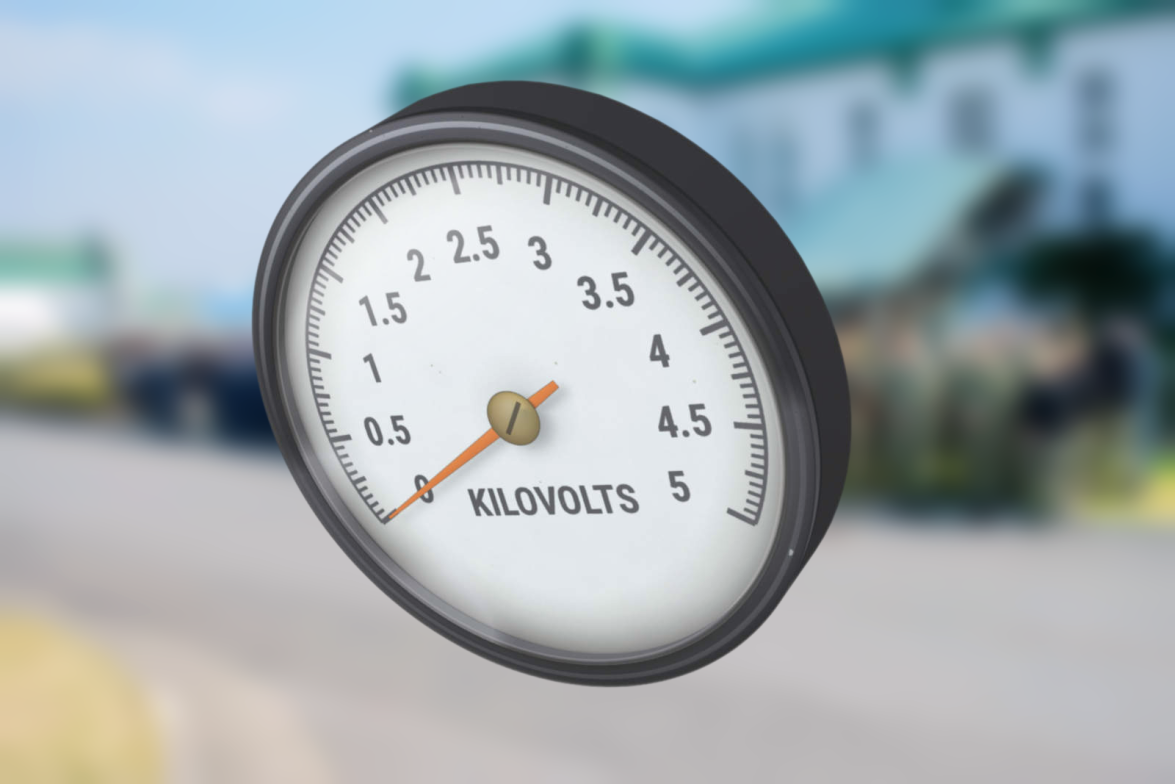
kV 0
